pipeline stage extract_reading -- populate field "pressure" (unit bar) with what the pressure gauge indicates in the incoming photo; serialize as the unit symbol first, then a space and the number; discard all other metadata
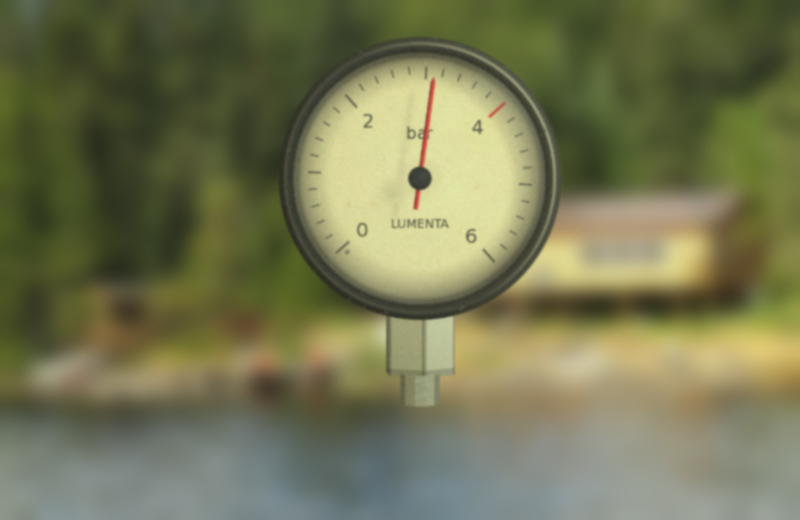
bar 3.1
